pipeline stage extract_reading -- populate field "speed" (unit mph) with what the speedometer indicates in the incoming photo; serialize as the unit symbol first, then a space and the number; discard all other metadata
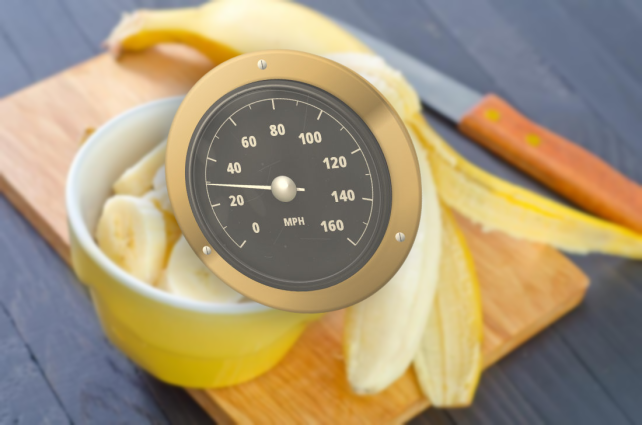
mph 30
